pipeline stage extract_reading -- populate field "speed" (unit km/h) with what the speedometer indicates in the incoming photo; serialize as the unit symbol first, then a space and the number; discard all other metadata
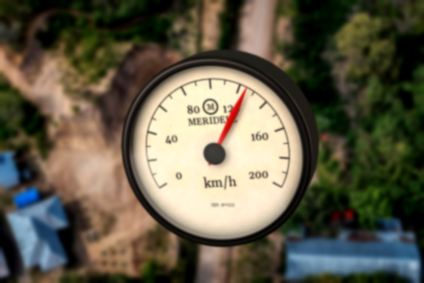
km/h 125
